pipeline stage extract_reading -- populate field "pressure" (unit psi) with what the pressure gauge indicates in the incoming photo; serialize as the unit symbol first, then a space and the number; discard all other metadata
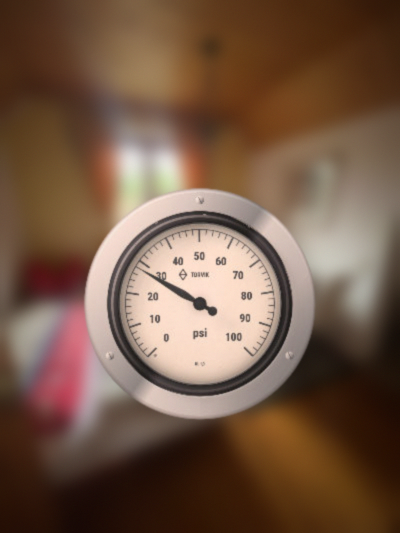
psi 28
